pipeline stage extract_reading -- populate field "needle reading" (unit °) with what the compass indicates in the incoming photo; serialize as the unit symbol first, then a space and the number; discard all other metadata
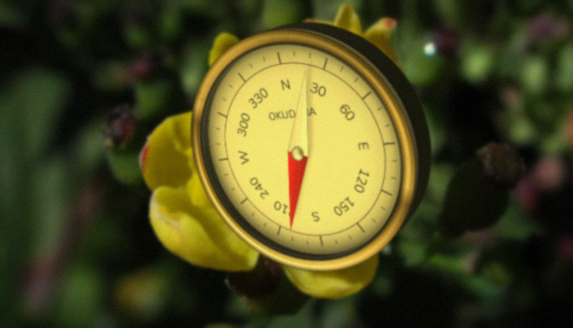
° 200
